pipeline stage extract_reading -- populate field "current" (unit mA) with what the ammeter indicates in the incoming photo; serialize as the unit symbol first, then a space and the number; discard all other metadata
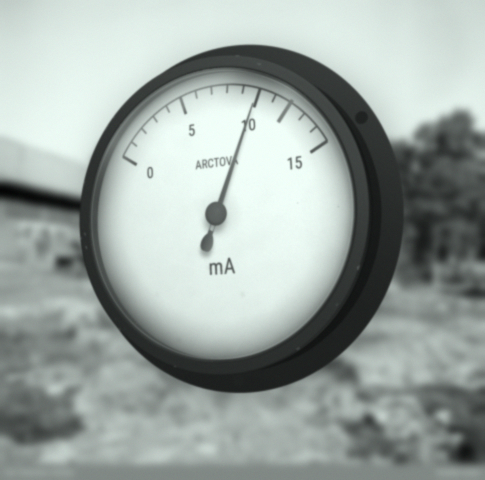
mA 10
